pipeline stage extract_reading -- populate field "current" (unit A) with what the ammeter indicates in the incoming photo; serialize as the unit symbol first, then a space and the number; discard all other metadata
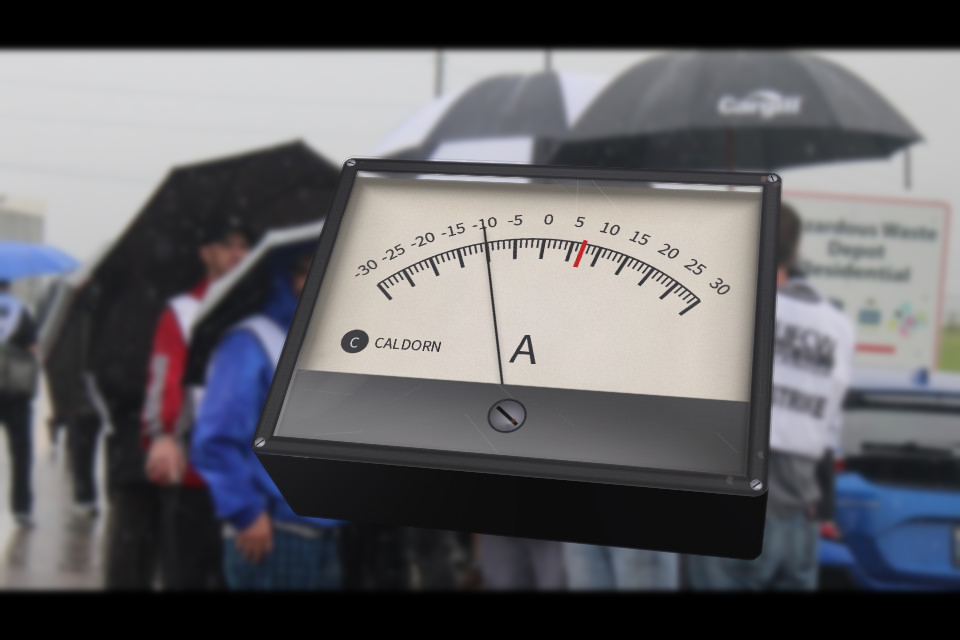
A -10
